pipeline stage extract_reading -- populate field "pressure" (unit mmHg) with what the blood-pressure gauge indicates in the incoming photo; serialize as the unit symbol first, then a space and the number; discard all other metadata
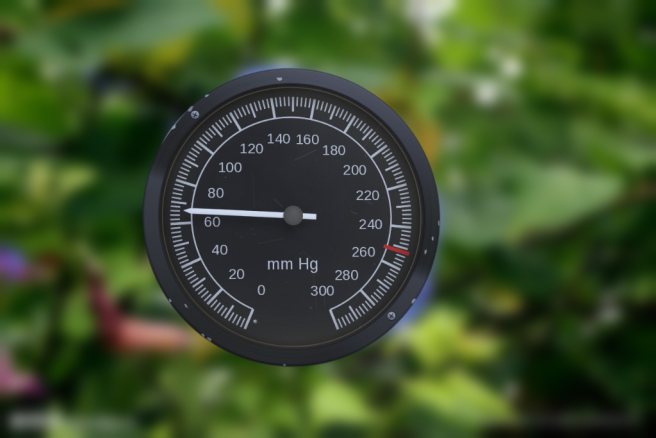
mmHg 66
